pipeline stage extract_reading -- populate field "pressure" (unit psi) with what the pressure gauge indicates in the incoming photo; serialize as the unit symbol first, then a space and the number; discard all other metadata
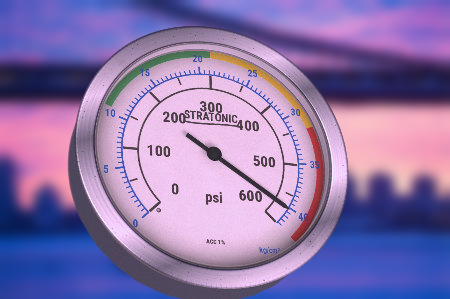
psi 575
